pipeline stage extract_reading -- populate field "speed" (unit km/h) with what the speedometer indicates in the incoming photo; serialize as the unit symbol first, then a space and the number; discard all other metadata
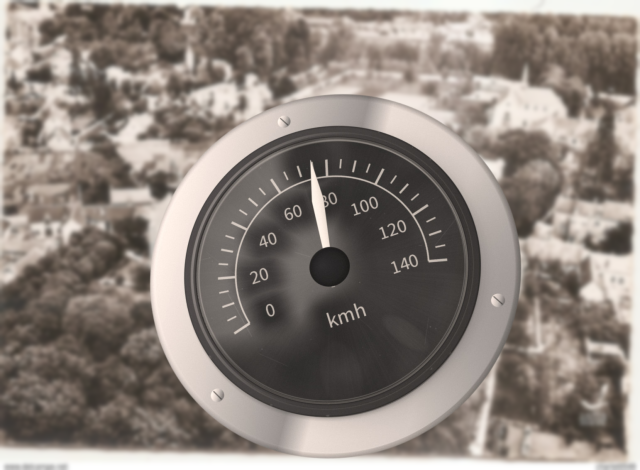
km/h 75
